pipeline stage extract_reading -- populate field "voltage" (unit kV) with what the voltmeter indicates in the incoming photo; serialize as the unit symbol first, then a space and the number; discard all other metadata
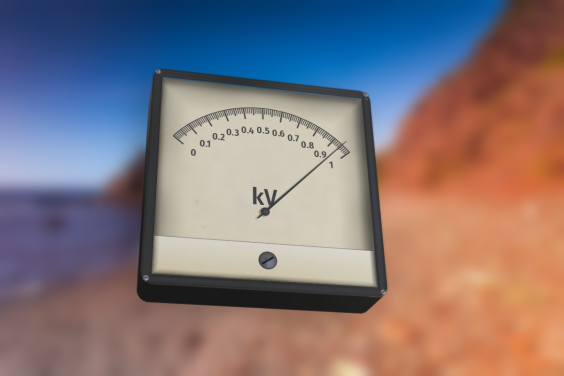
kV 0.95
